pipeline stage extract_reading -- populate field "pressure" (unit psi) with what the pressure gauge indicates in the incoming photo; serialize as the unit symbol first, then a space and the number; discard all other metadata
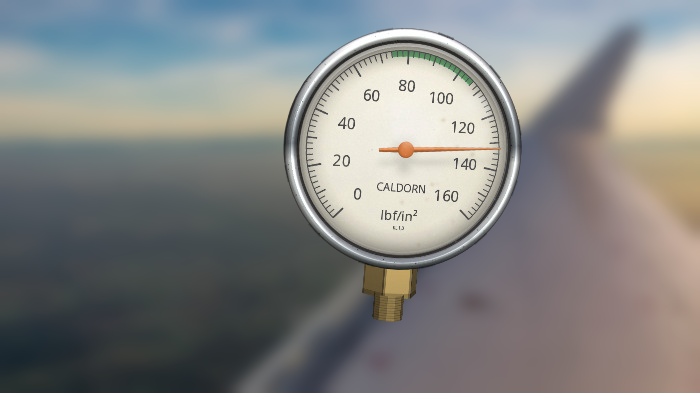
psi 132
